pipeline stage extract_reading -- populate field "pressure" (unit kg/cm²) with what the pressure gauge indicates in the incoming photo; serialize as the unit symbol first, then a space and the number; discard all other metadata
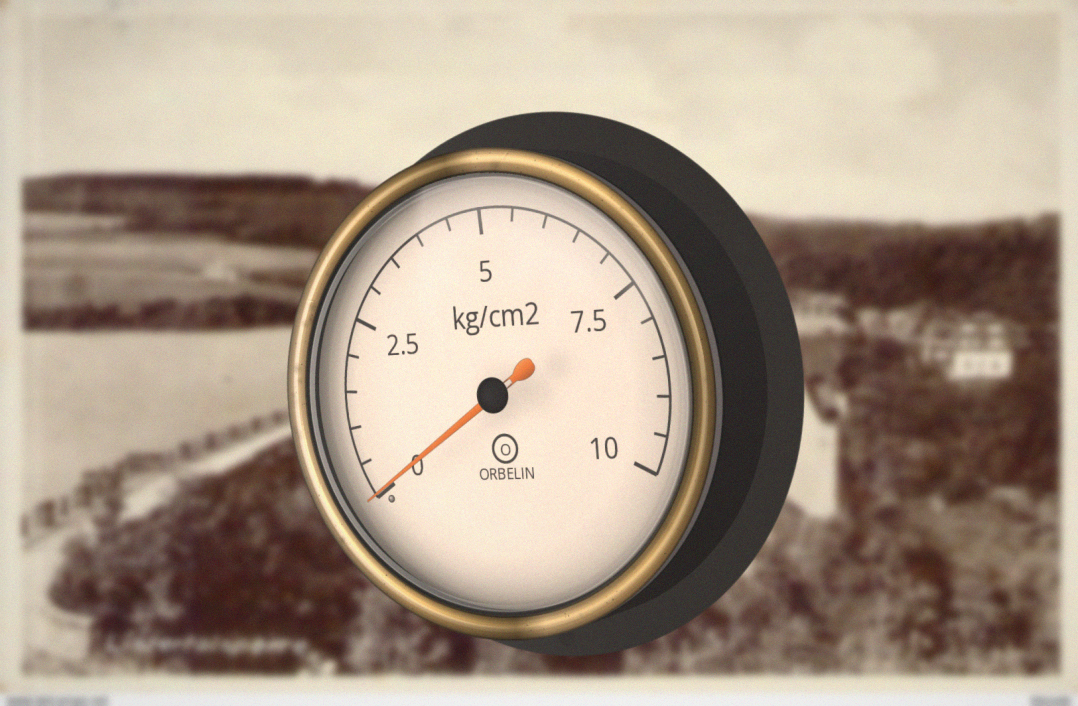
kg/cm² 0
